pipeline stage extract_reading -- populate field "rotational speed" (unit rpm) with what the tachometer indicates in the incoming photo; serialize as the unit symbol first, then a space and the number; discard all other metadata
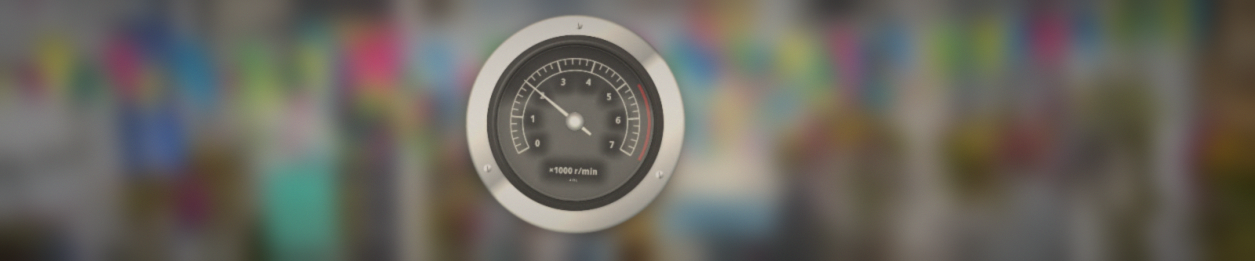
rpm 2000
